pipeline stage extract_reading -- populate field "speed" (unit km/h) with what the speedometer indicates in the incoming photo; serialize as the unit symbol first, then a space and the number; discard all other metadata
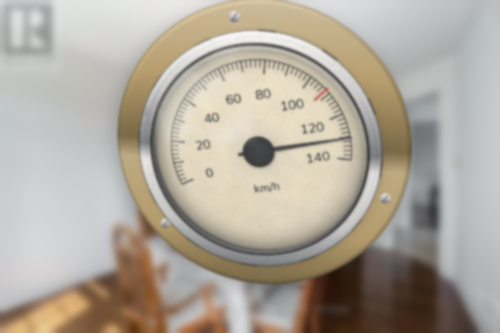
km/h 130
